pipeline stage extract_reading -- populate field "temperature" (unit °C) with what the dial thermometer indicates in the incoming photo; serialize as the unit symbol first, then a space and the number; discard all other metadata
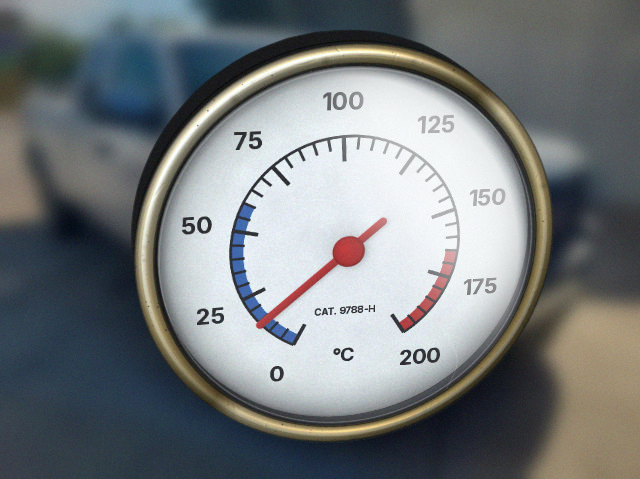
°C 15
